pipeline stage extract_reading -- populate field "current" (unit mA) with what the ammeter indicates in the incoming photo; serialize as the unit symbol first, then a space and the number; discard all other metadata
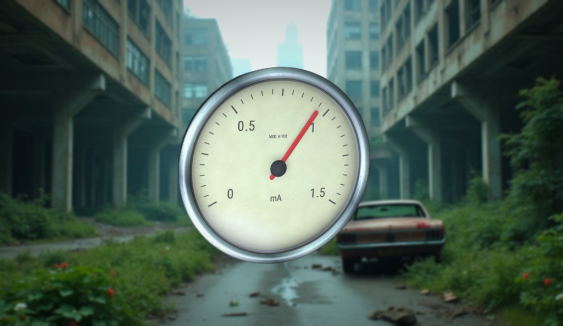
mA 0.95
